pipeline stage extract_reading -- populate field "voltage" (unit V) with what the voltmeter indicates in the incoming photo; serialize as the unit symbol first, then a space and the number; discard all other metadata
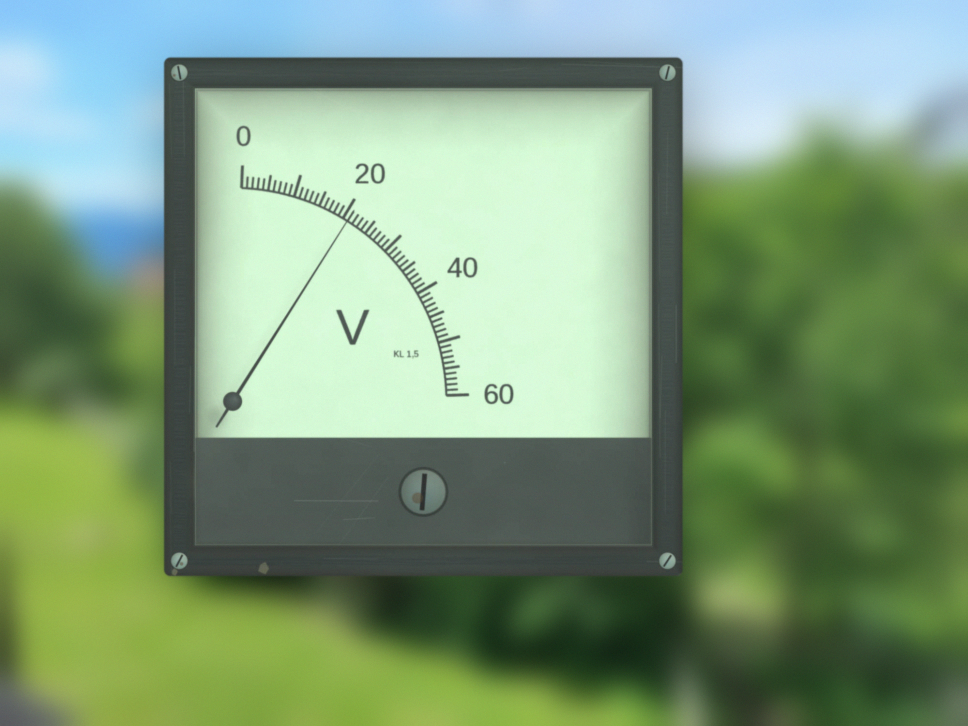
V 21
